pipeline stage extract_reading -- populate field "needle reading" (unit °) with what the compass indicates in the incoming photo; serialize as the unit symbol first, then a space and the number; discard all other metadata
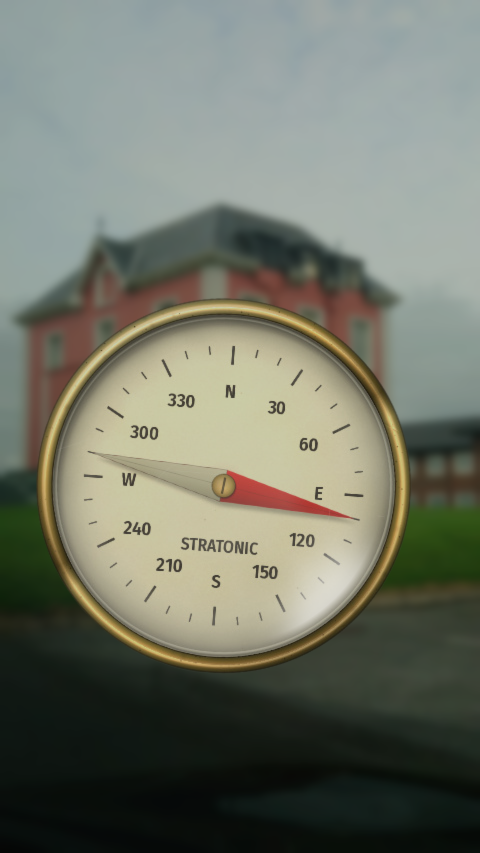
° 100
